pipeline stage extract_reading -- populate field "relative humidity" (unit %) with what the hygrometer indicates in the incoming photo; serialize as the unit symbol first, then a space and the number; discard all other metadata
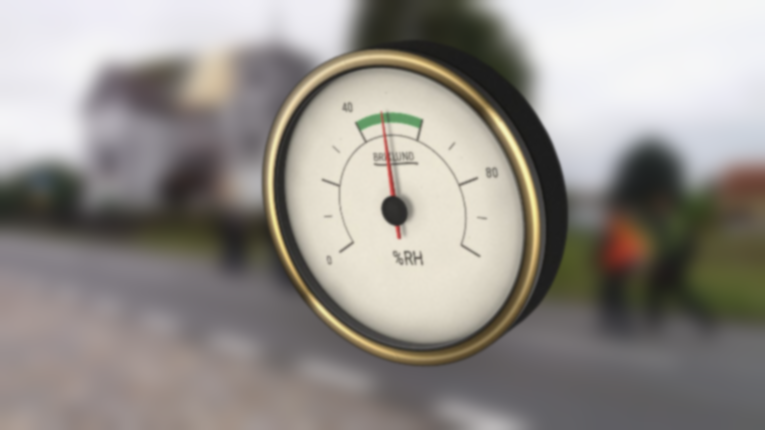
% 50
